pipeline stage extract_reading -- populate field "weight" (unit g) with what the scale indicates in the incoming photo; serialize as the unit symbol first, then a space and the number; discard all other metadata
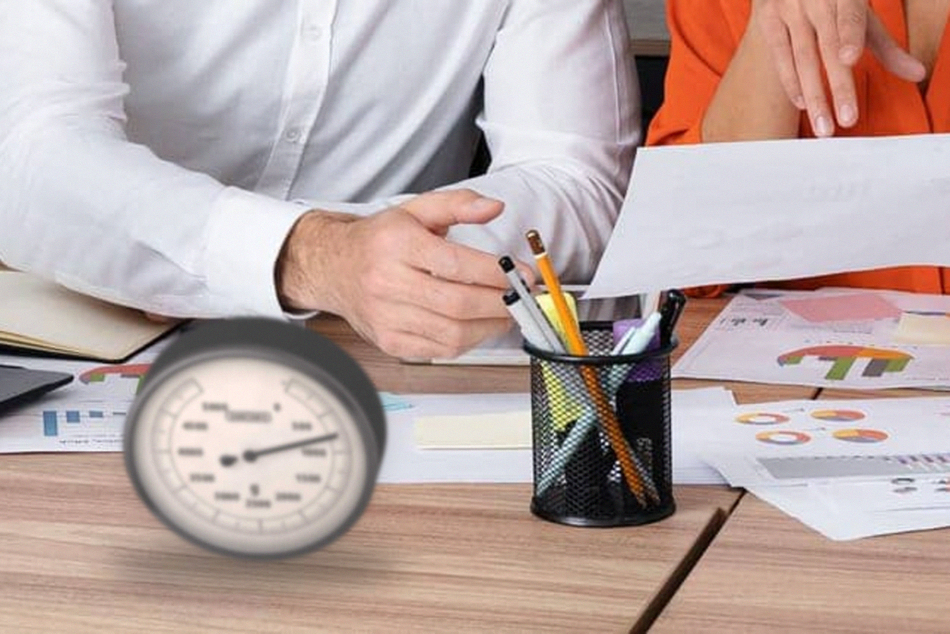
g 750
